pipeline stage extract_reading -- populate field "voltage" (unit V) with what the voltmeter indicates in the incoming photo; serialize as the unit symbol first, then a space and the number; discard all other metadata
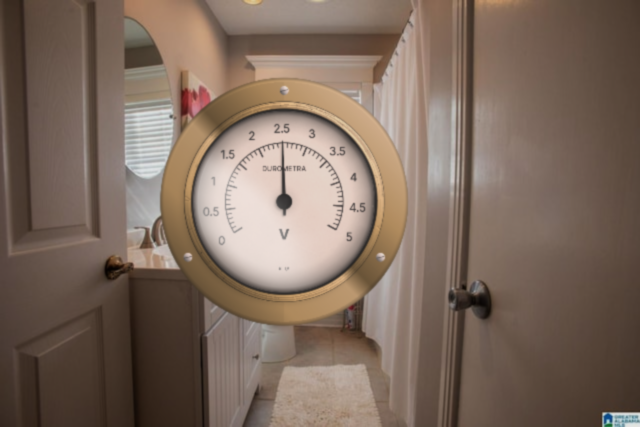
V 2.5
